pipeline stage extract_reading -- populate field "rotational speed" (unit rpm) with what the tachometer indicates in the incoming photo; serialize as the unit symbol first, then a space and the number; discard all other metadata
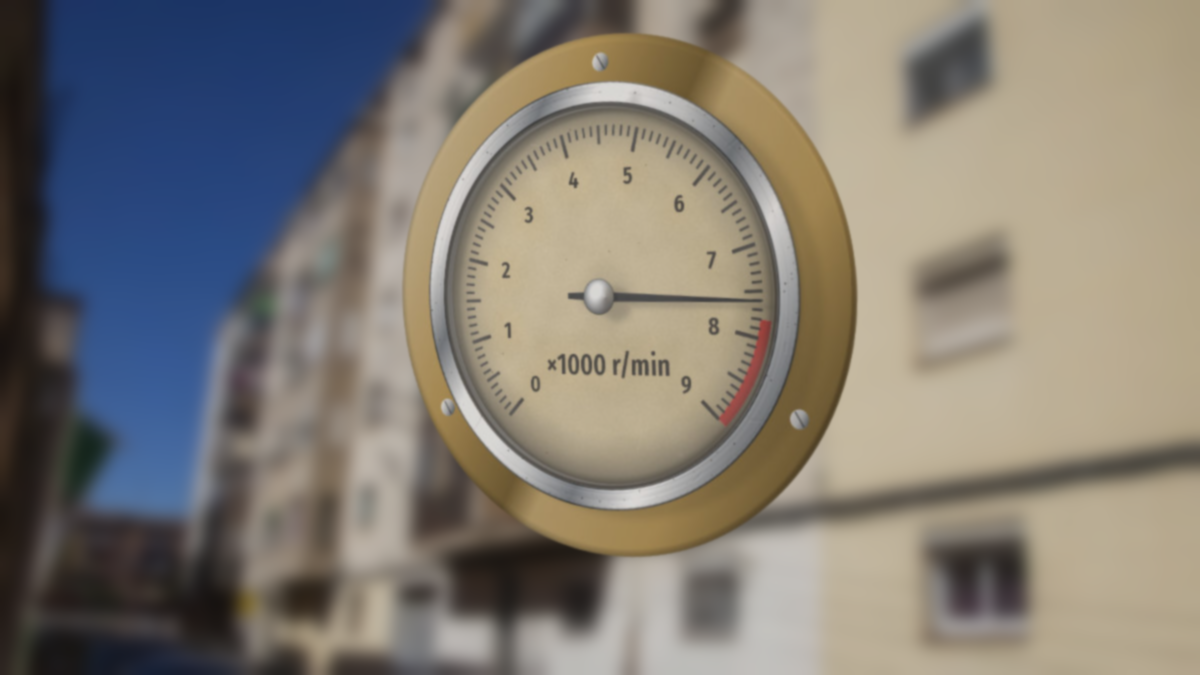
rpm 7600
